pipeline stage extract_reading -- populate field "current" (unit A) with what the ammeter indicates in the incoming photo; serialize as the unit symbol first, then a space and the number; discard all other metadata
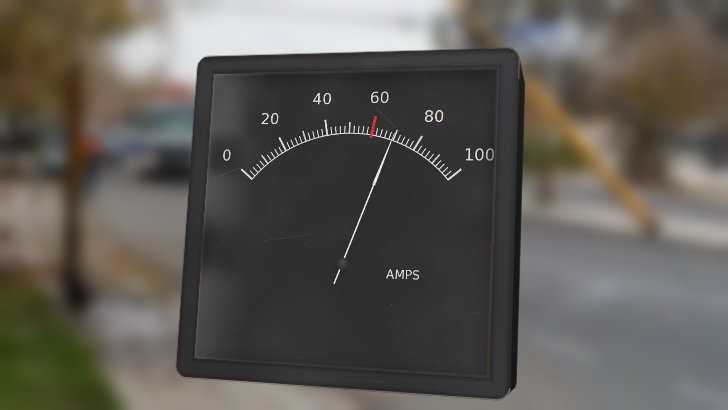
A 70
